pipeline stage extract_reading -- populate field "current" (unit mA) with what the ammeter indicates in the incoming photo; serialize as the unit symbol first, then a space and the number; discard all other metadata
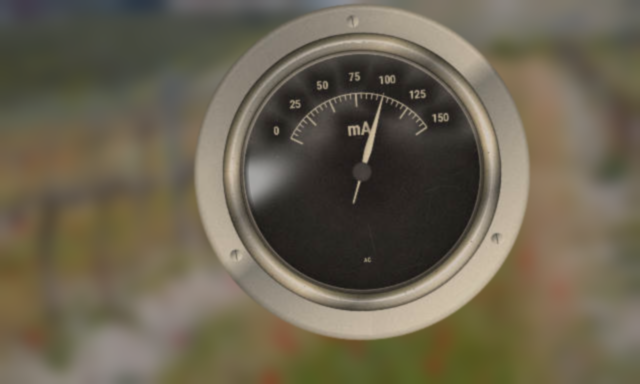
mA 100
